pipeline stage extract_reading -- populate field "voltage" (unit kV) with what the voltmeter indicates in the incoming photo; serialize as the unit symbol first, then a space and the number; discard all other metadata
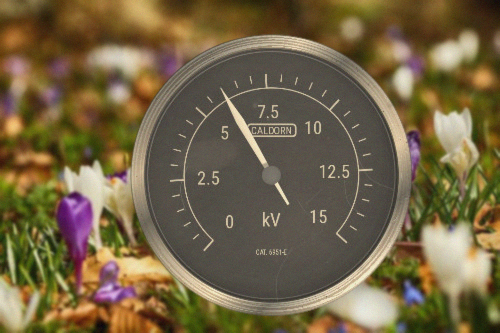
kV 6
